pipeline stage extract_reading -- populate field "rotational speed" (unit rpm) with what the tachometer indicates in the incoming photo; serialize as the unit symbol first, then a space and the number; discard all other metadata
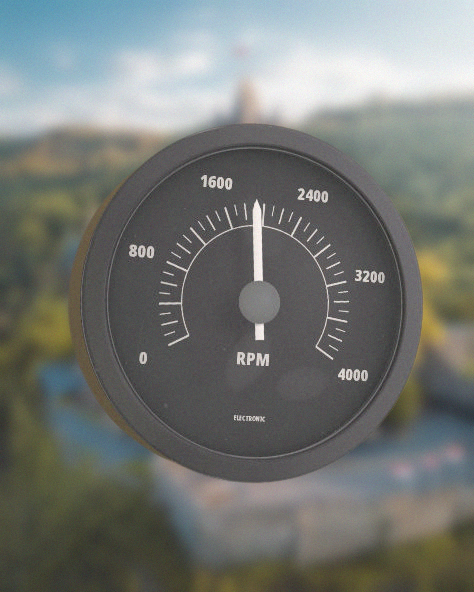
rpm 1900
